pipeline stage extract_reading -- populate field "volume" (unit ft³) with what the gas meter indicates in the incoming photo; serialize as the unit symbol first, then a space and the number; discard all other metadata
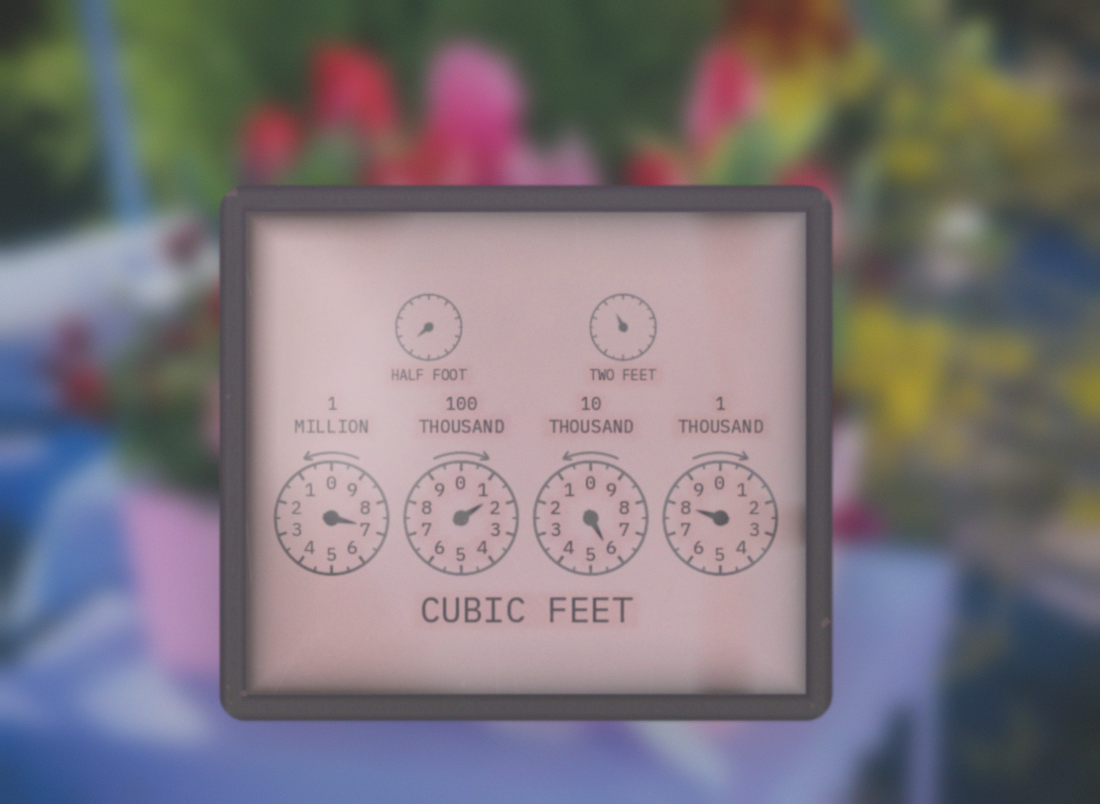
ft³ 715800
